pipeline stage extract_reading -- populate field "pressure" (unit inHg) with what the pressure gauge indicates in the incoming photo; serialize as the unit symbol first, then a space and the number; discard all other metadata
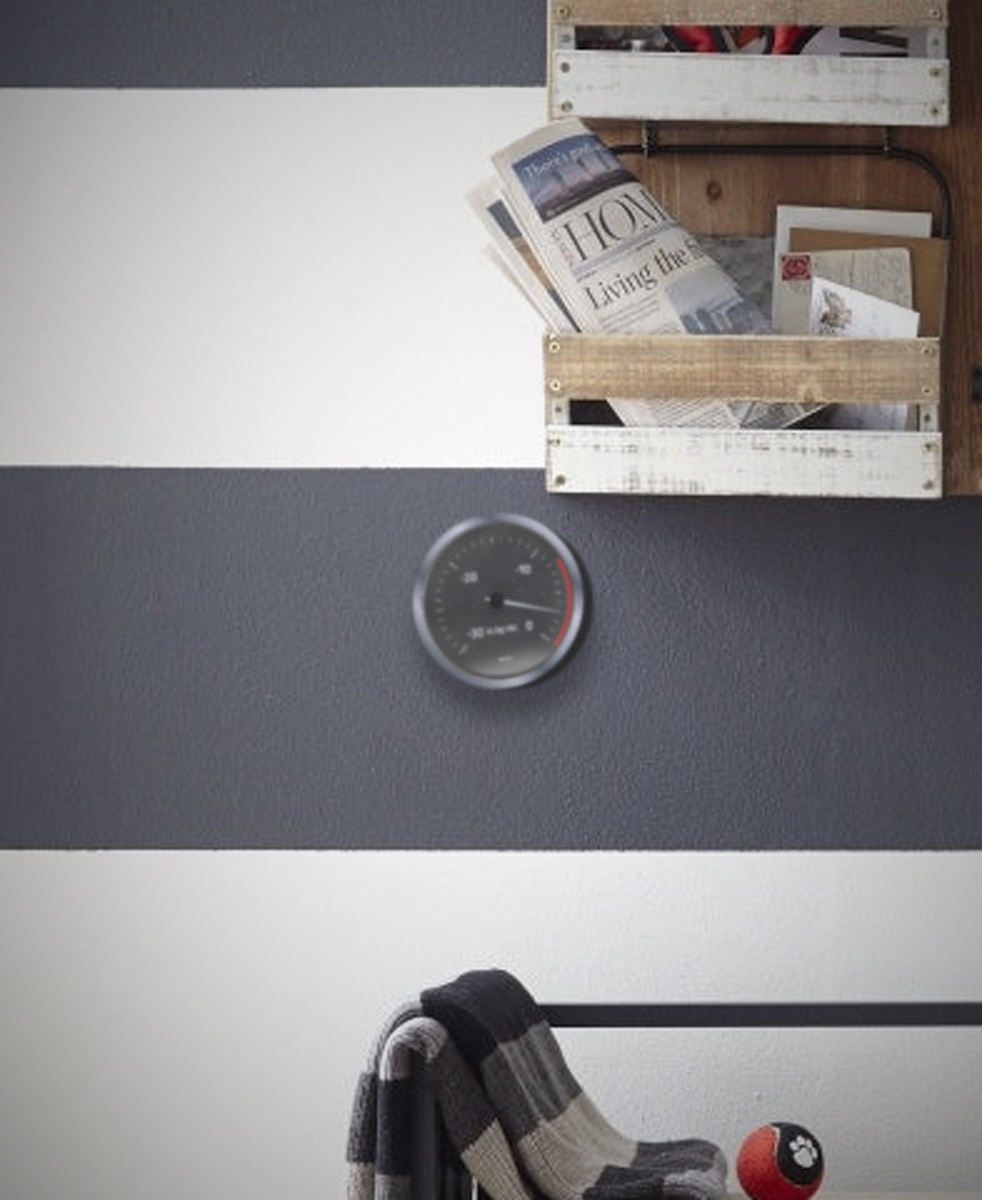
inHg -3
